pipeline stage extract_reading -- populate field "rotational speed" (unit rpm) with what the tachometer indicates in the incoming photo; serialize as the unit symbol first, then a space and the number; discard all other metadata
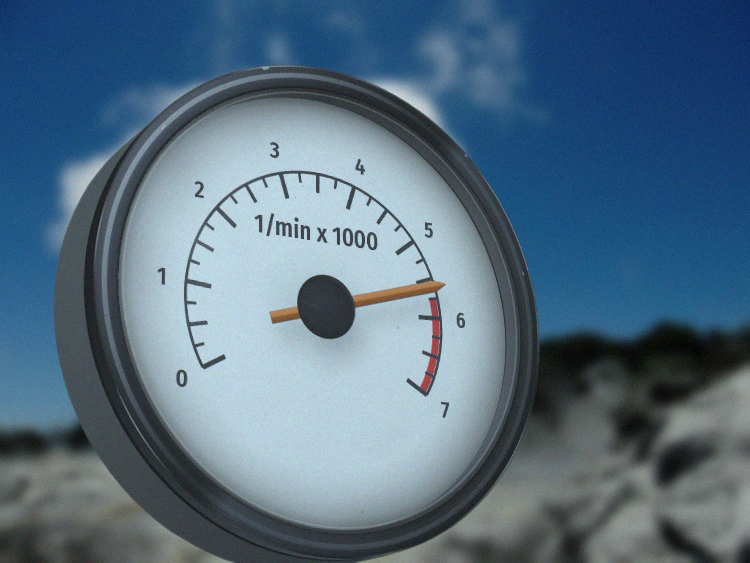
rpm 5625
